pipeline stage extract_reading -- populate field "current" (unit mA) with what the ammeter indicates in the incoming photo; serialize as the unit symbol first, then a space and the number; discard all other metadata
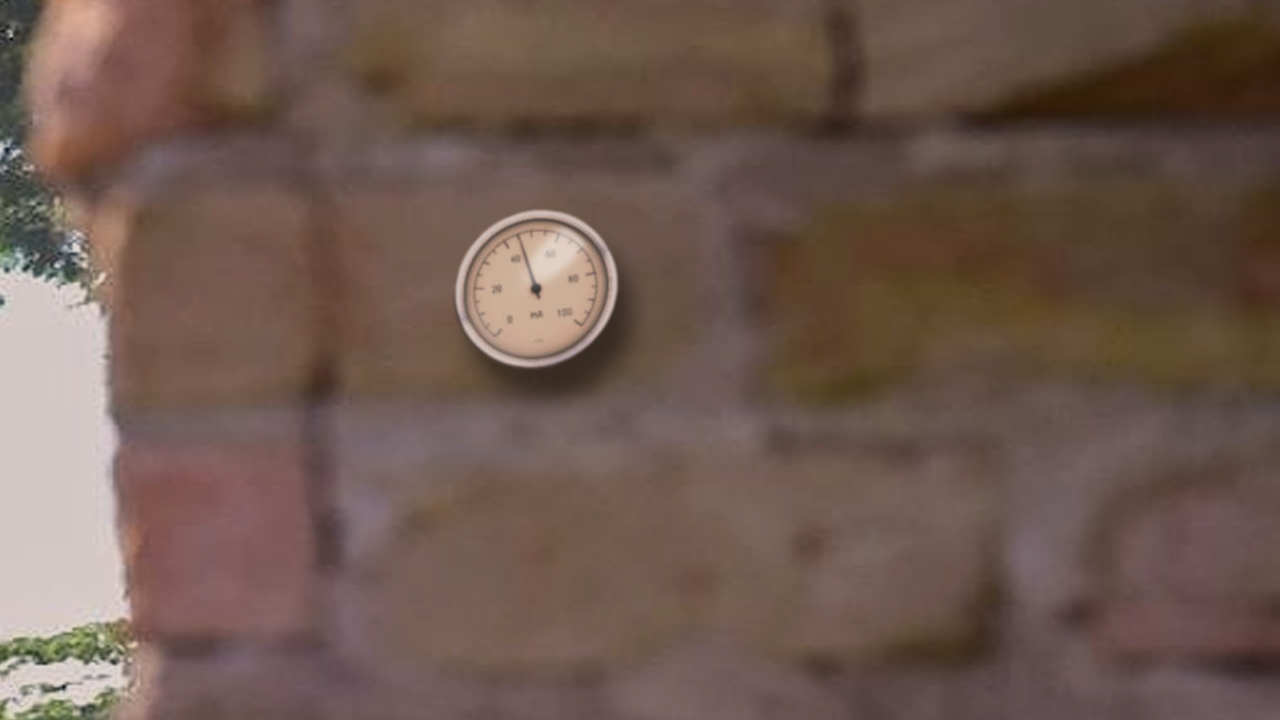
mA 45
